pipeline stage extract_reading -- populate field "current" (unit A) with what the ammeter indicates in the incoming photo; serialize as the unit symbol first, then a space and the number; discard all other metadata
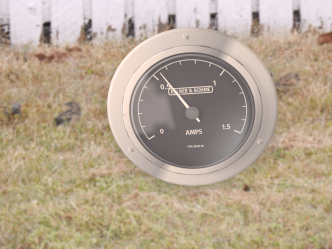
A 0.55
